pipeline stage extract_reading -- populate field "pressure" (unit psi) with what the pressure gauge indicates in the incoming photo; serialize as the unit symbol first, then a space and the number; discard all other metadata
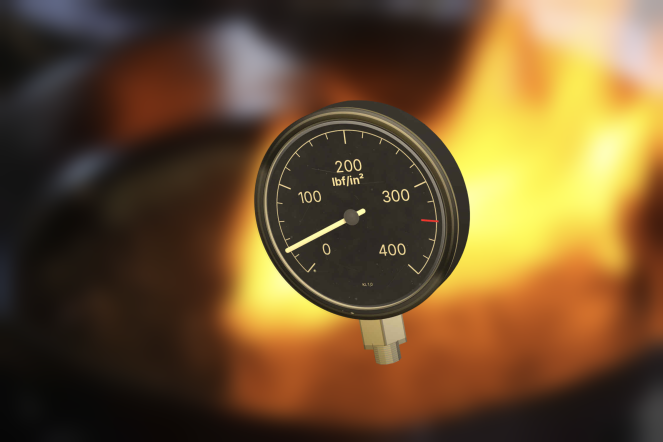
psi 30
